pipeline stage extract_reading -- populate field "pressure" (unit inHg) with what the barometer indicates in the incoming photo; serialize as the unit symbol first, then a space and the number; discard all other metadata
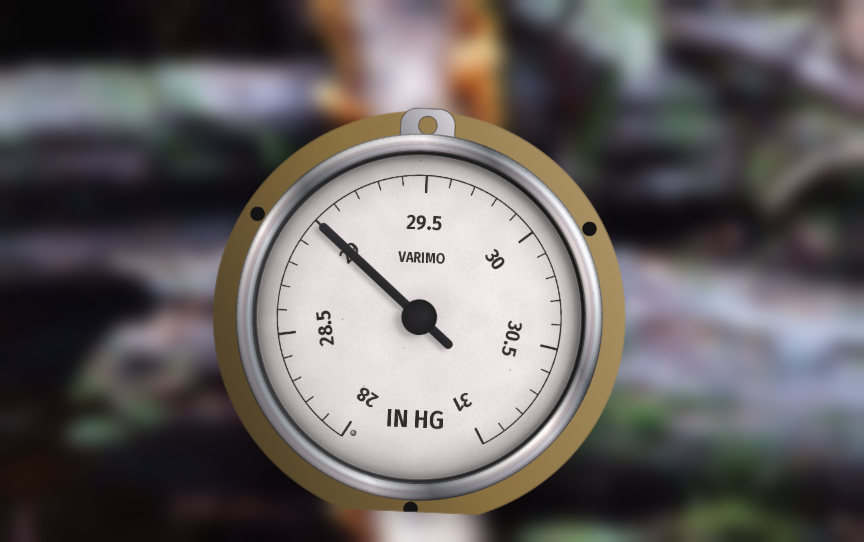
inHg 29
